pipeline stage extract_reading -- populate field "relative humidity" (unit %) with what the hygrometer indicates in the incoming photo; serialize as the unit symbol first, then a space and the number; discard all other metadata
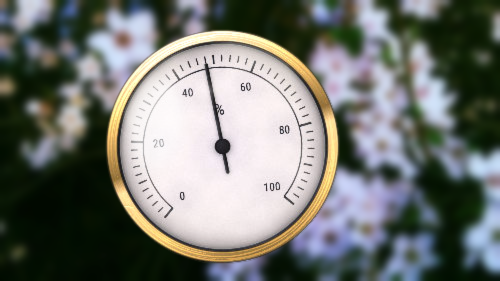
% 48
